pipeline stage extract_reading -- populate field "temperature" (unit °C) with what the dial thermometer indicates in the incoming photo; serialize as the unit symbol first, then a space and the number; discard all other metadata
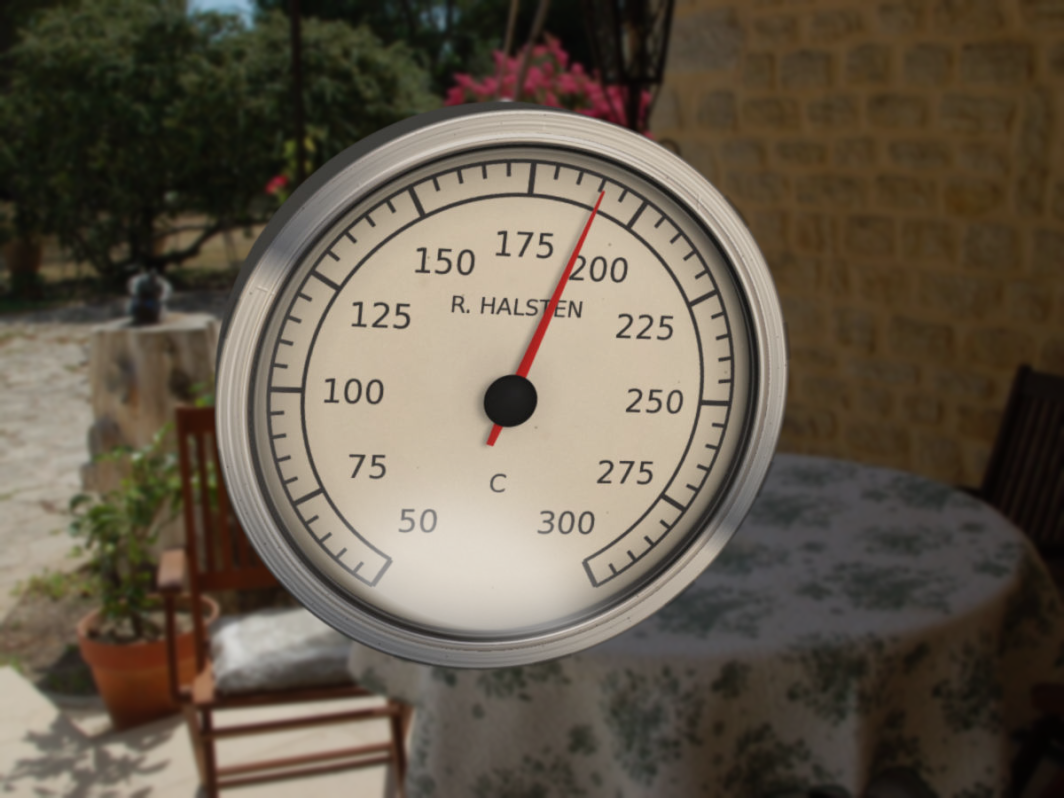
°C 190
